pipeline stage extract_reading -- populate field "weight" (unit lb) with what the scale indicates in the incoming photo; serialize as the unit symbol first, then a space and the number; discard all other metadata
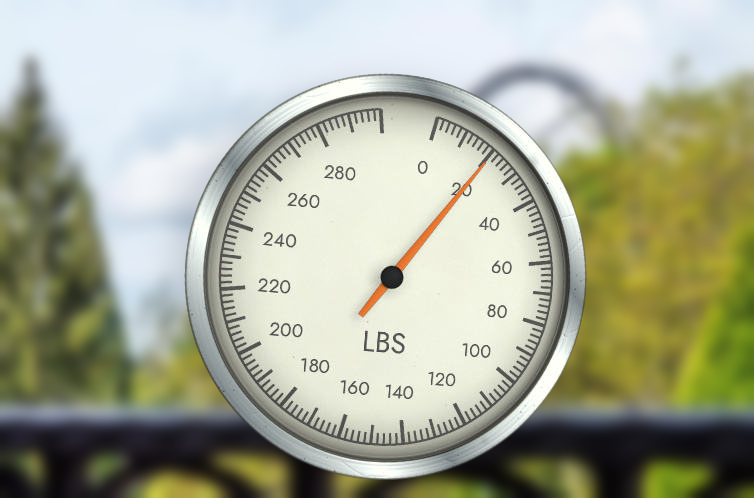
lb 20
